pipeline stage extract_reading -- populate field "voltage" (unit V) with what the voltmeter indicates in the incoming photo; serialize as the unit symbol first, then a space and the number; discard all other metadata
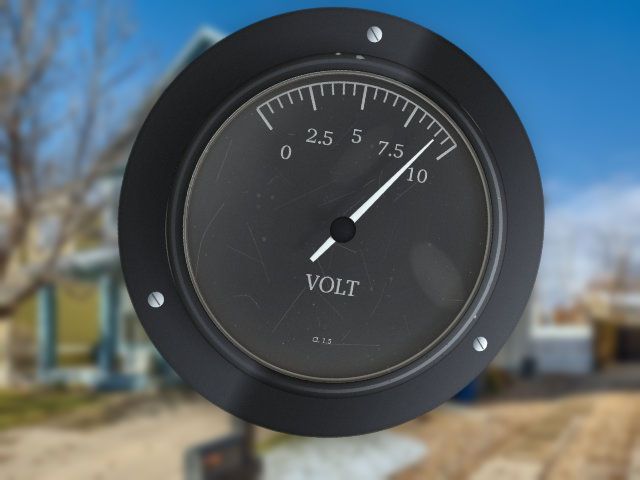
V 9
